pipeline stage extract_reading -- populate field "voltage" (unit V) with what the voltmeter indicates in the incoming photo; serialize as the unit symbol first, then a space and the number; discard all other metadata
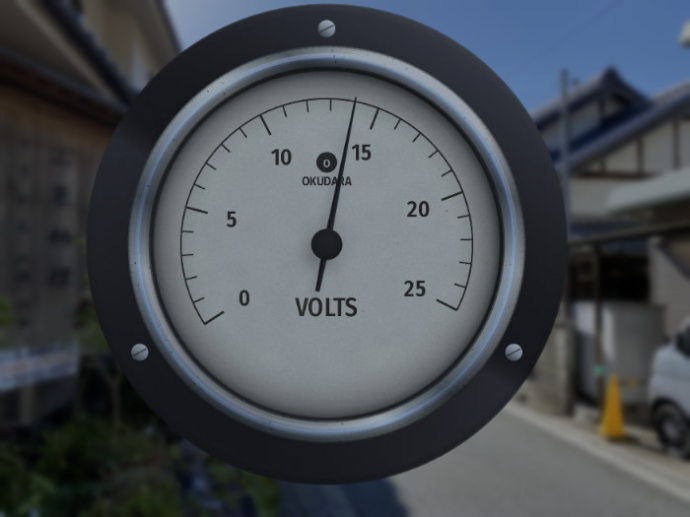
V 14
